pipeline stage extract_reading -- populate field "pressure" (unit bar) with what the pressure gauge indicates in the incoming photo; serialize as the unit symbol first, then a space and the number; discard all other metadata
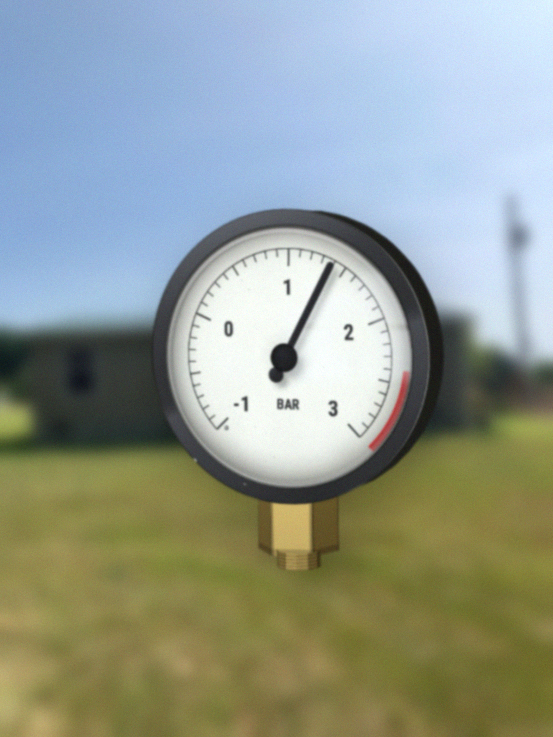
bar 1.4
